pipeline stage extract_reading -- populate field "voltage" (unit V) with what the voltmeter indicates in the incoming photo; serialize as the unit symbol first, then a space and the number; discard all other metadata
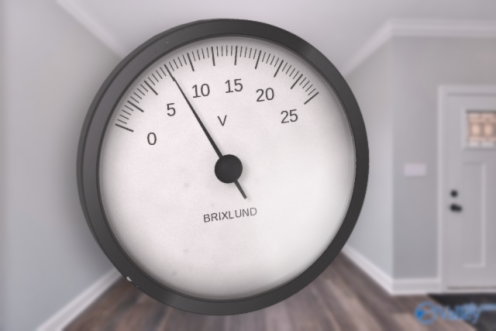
V 7.5
